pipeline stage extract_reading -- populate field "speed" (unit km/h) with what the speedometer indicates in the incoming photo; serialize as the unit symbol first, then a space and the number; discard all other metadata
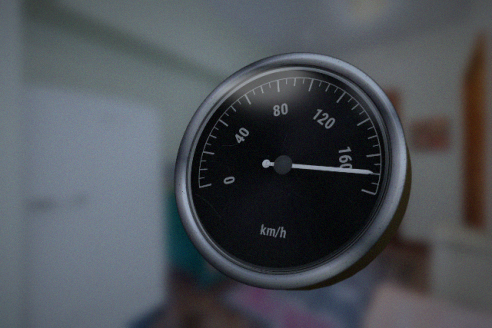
km/h 170
